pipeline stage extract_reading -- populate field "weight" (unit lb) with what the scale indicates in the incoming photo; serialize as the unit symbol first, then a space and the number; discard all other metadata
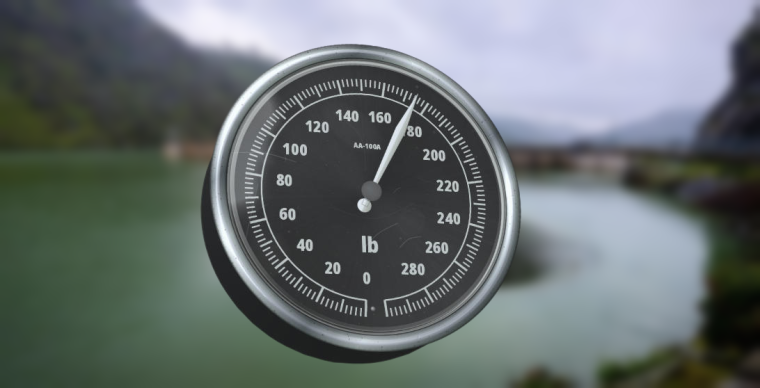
lb 174
